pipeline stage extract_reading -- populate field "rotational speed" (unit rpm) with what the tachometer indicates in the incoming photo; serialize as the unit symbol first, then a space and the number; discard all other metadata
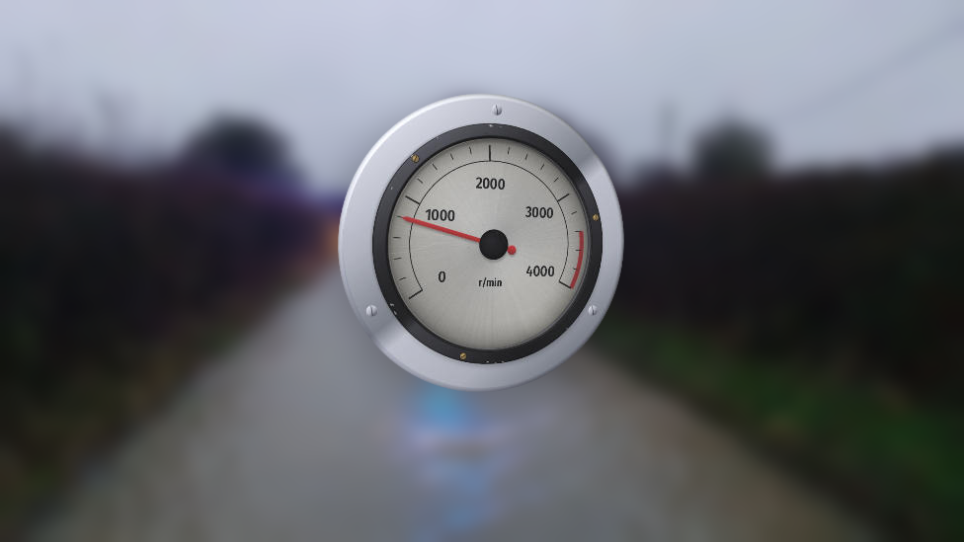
rpm 800
